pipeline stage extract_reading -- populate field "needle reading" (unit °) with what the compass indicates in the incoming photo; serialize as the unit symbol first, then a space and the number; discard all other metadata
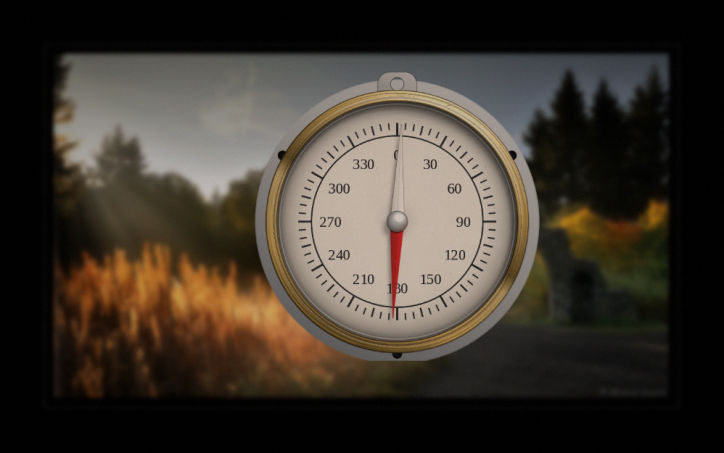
° 182.5
